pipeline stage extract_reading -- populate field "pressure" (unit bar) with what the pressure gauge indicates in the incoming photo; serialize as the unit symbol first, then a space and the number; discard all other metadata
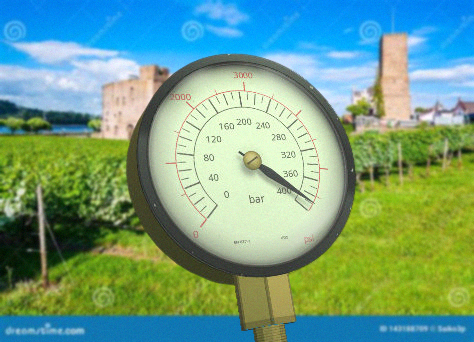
bar 390
